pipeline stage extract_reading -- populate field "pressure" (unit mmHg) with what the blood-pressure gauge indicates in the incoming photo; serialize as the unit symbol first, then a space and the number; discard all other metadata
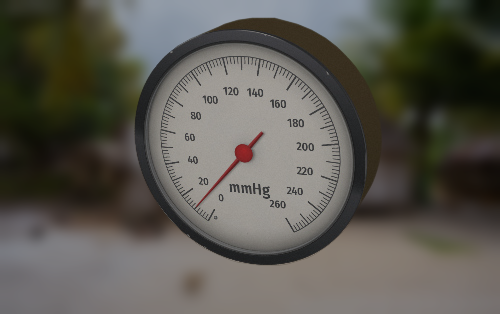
mmHg 10
